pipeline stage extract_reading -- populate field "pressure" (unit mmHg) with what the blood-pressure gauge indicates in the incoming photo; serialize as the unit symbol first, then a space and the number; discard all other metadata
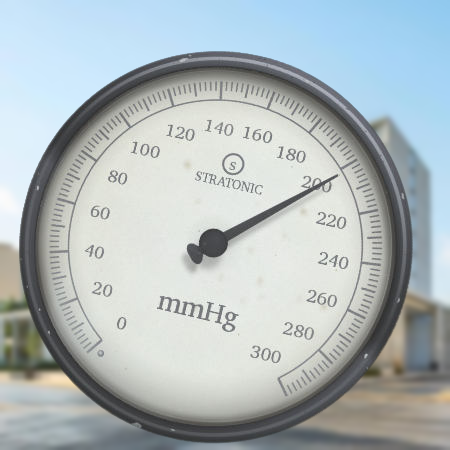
mmHg 202
